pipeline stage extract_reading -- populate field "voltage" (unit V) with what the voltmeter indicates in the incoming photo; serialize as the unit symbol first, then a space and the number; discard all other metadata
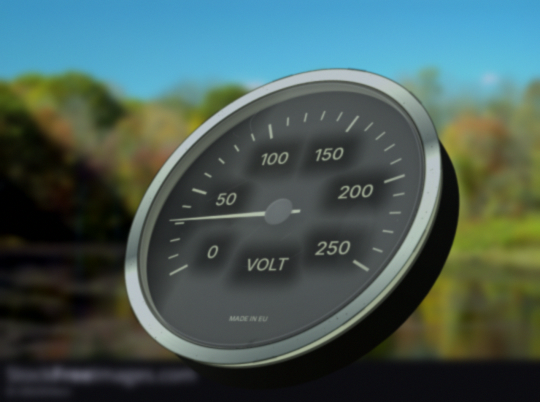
V 30
